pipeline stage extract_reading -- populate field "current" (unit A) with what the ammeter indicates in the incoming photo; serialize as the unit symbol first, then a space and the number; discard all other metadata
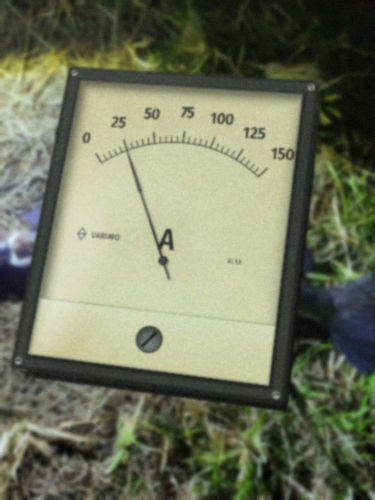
A 25
